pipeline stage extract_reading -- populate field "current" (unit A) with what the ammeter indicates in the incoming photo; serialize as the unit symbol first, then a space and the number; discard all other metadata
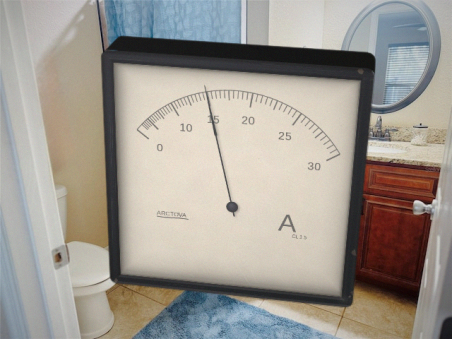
A 15
